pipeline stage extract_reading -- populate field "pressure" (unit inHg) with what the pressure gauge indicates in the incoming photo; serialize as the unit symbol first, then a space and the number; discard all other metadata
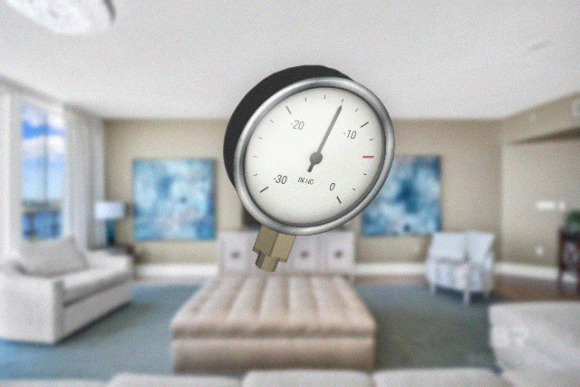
inHg -14
